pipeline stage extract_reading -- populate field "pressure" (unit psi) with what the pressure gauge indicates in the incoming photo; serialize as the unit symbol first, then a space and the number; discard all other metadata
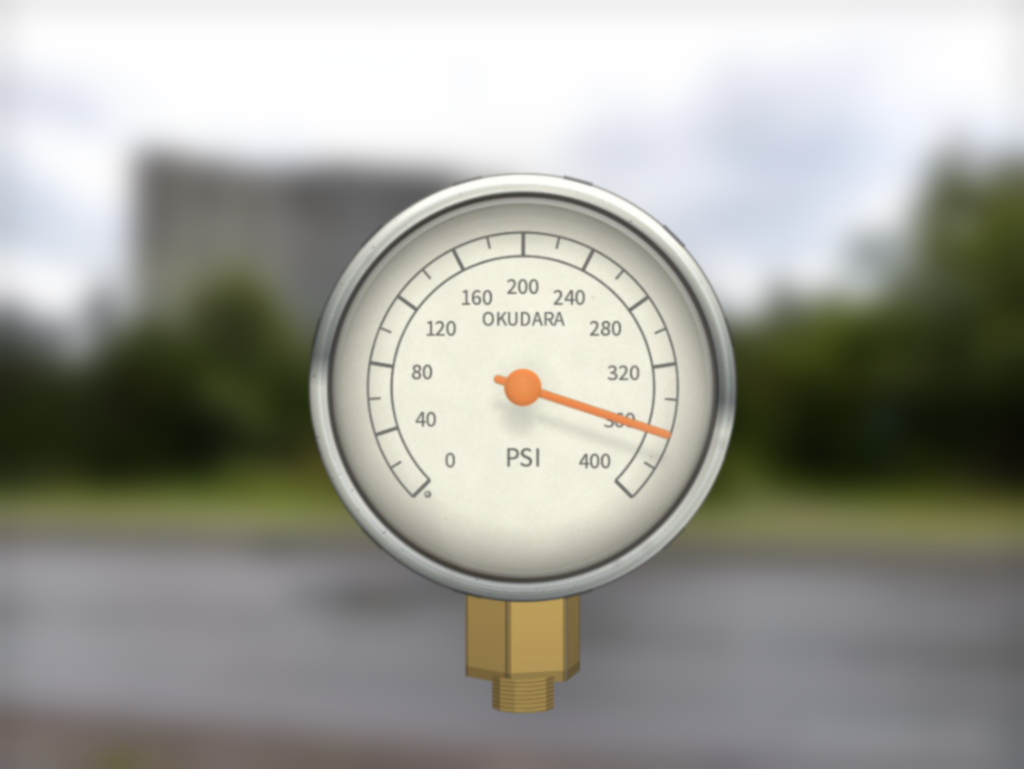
psi 360
